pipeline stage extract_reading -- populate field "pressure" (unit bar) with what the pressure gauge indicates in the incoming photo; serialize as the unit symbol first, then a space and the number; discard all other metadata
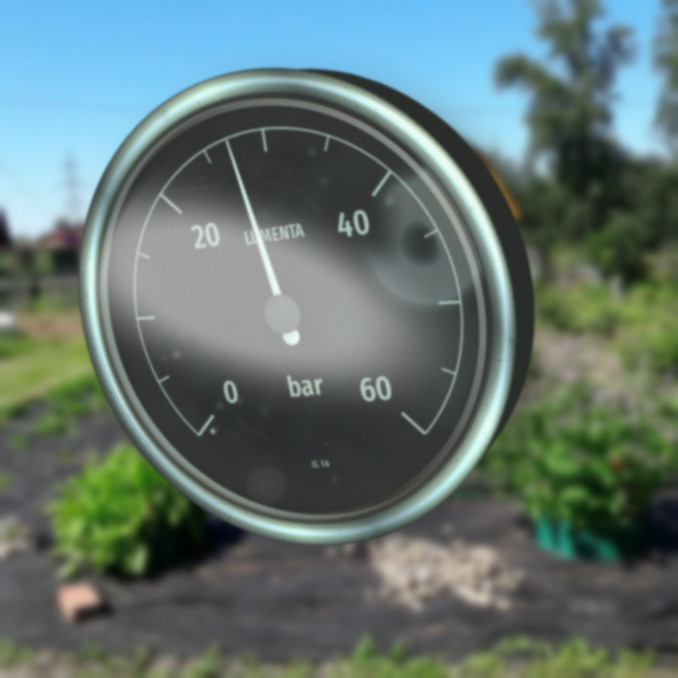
bar 27.5
